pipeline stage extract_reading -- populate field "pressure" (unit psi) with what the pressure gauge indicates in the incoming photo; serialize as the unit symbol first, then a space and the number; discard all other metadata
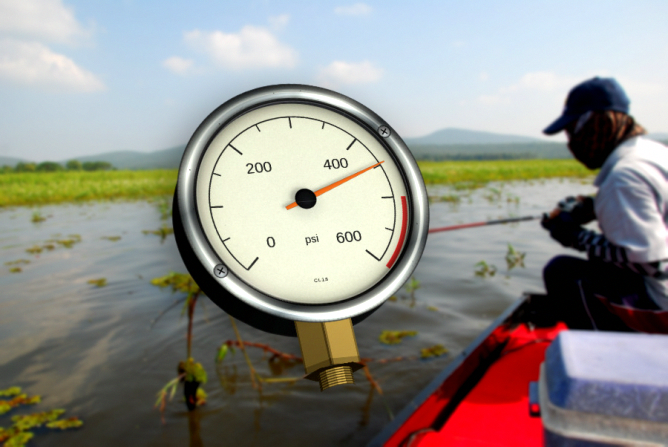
psi 450
